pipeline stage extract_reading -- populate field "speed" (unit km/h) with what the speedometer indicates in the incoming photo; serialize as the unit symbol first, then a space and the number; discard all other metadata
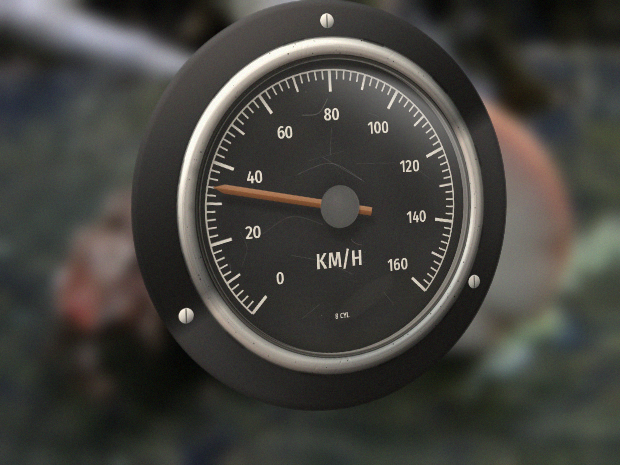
km/h 34
